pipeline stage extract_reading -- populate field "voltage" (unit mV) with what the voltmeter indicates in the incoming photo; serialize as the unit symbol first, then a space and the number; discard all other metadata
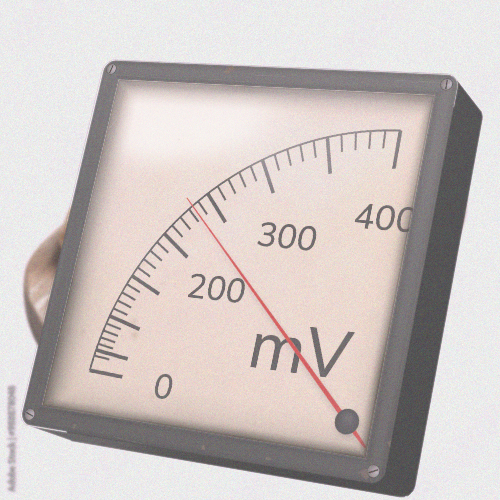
mV 235
